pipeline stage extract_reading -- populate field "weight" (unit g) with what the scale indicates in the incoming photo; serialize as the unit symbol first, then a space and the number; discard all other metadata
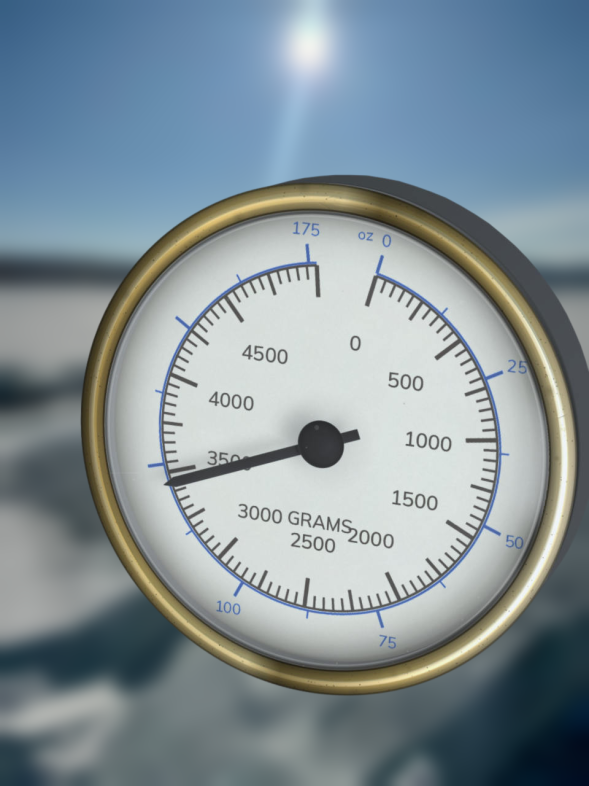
g 3450
